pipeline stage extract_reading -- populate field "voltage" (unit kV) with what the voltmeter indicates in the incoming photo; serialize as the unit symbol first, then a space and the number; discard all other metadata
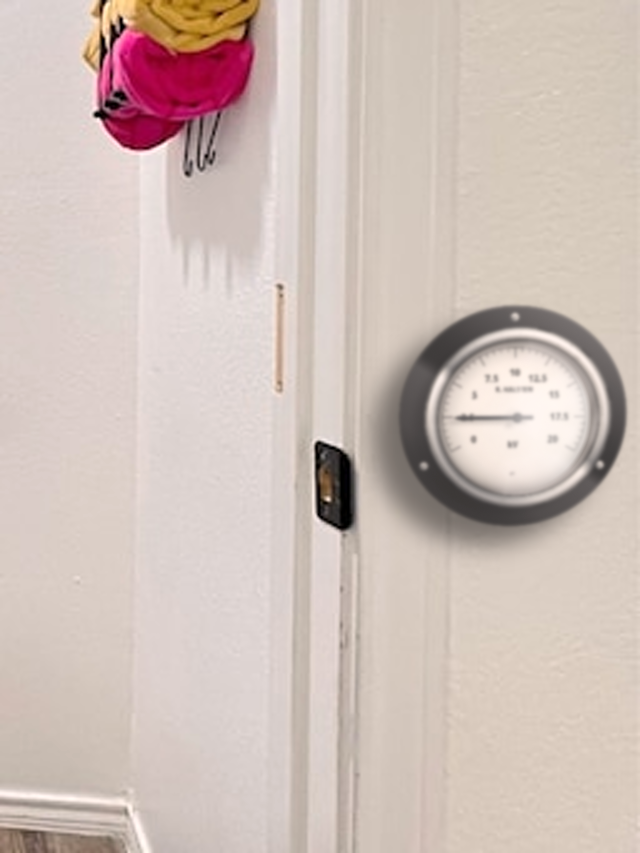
kV 2.5
